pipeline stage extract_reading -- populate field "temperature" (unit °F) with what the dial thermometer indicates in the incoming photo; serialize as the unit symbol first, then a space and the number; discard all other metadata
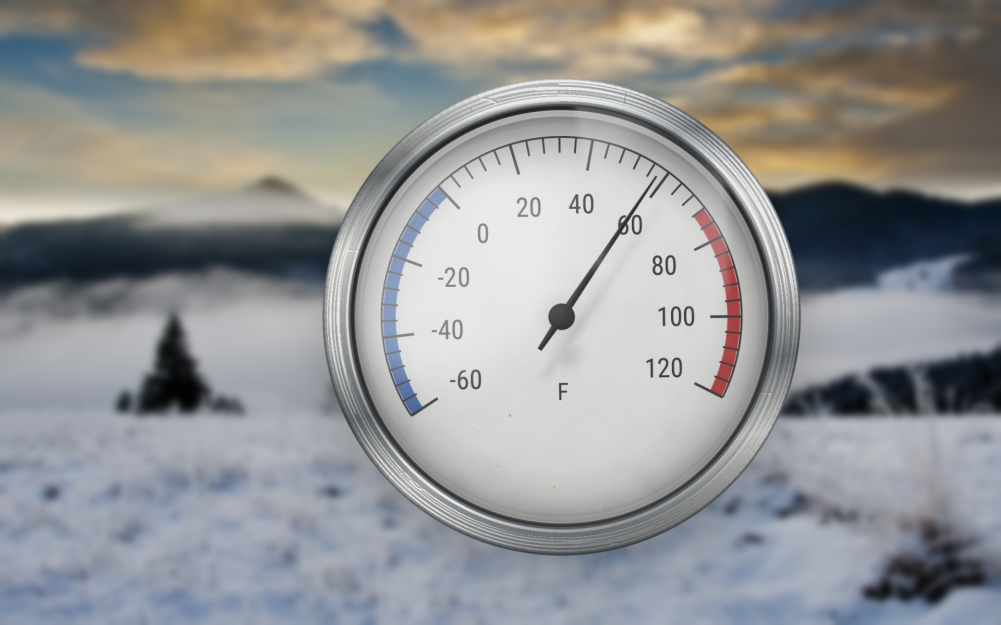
°F 58
